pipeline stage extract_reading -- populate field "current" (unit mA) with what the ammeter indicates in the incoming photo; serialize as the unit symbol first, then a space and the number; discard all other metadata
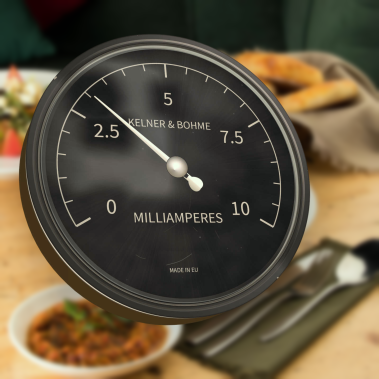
mA 3
